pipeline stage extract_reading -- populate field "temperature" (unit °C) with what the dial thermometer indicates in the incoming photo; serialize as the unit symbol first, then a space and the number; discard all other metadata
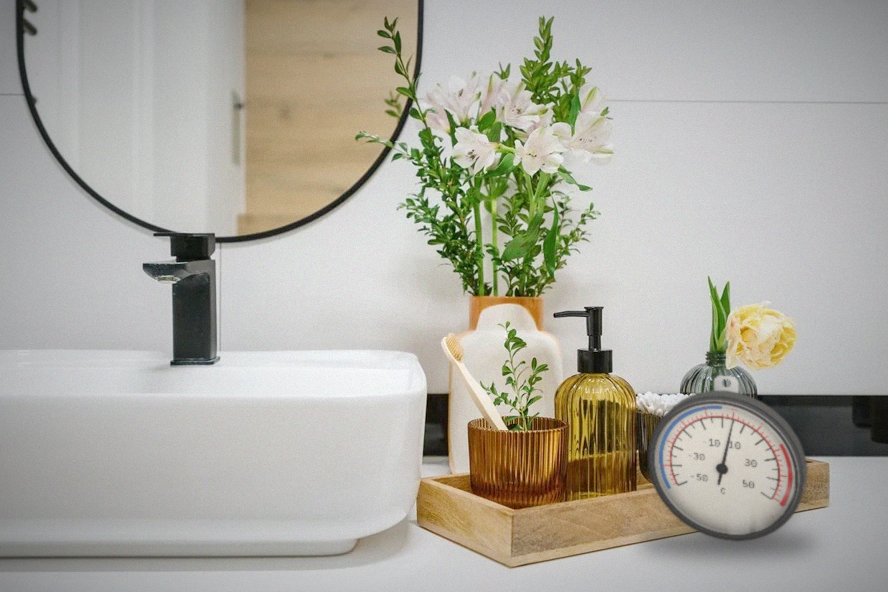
°C 5
